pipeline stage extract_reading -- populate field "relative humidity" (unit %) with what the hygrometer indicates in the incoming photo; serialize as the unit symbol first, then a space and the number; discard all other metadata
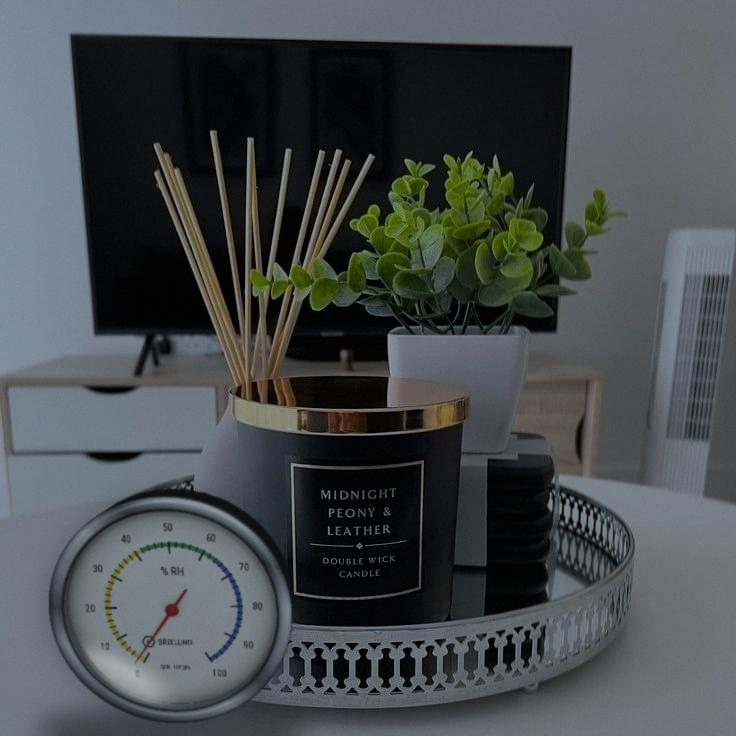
% 2
